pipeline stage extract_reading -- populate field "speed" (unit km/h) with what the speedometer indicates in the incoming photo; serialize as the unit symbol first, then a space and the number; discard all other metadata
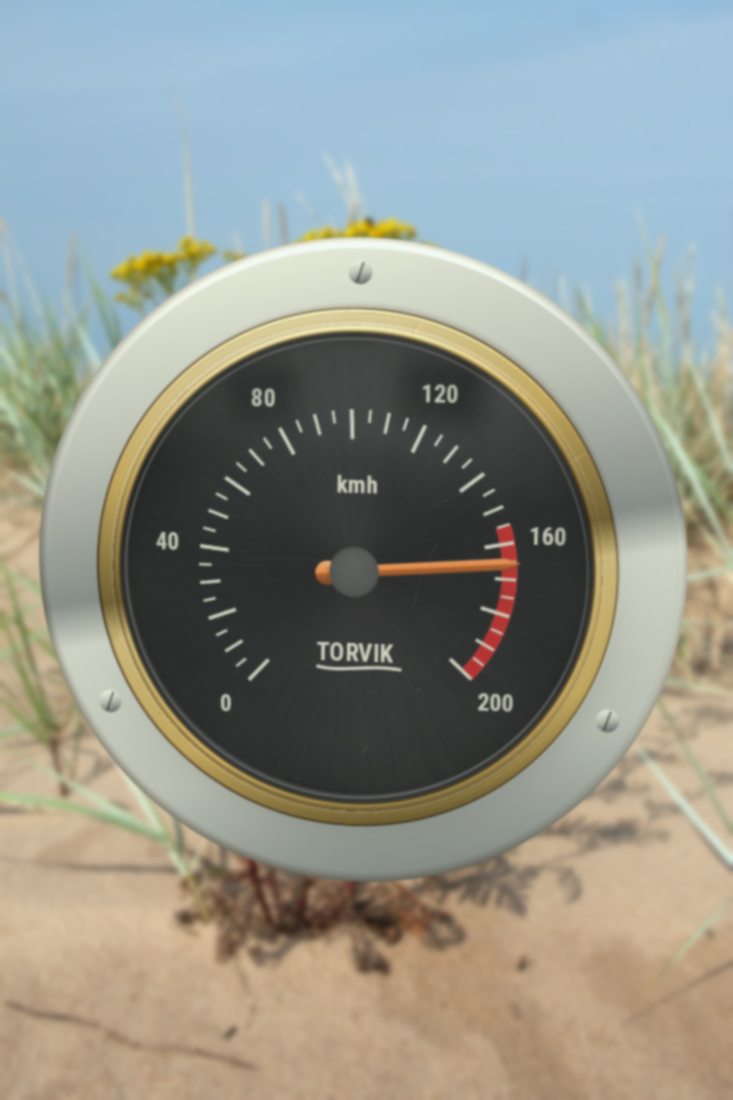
km/h 165
